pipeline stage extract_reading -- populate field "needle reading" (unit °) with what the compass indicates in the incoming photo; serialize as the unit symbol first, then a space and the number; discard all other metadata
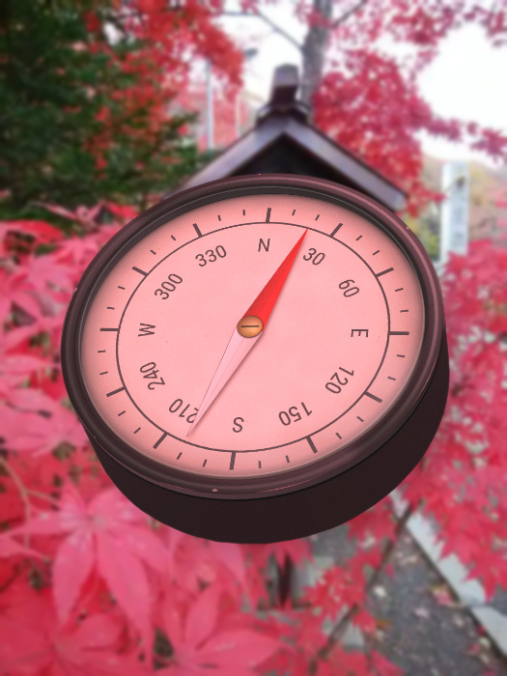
° 20
